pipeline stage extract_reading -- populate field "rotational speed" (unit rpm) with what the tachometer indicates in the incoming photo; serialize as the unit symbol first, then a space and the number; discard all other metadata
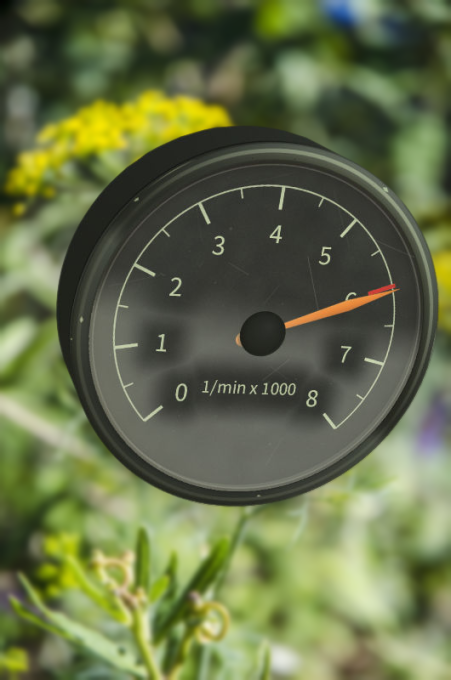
rpm 6000
